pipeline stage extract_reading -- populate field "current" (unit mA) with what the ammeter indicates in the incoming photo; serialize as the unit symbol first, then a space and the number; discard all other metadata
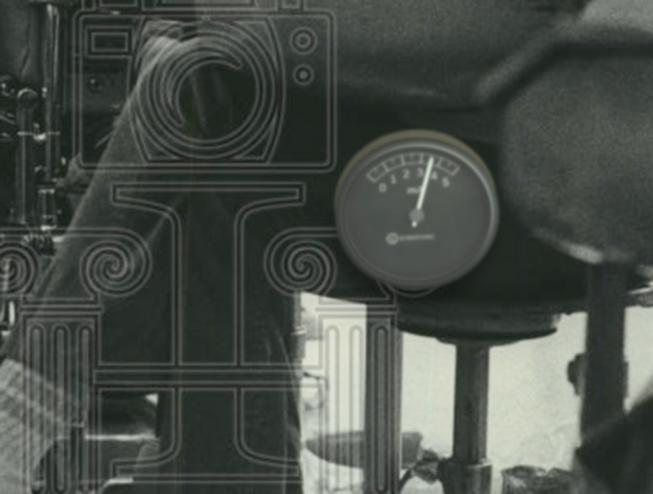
mA 3.5
